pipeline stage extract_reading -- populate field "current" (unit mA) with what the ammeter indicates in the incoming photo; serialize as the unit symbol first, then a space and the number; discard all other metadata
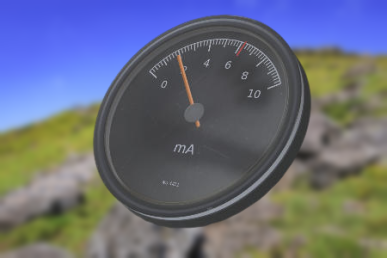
mA 2
